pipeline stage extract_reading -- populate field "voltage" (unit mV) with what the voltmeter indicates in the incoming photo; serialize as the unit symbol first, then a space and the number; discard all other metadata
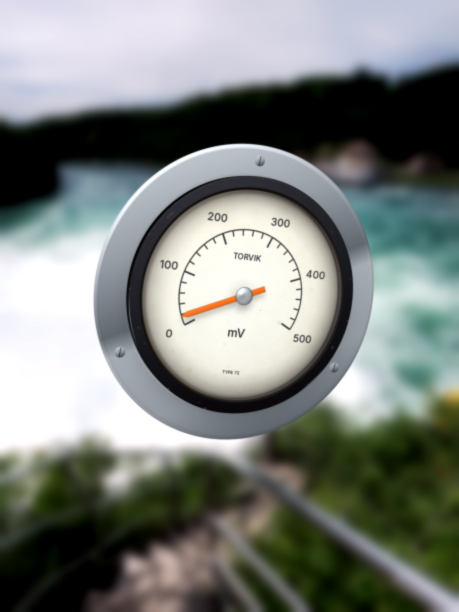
mV 20
